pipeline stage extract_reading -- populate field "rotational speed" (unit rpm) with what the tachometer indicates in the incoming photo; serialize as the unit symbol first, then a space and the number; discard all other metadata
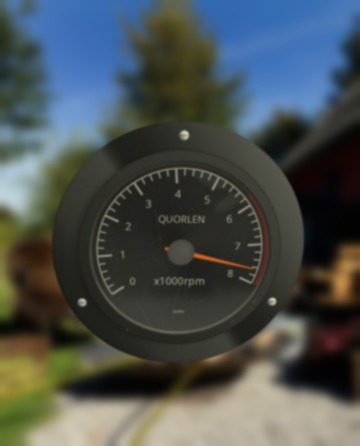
rpm 7600
